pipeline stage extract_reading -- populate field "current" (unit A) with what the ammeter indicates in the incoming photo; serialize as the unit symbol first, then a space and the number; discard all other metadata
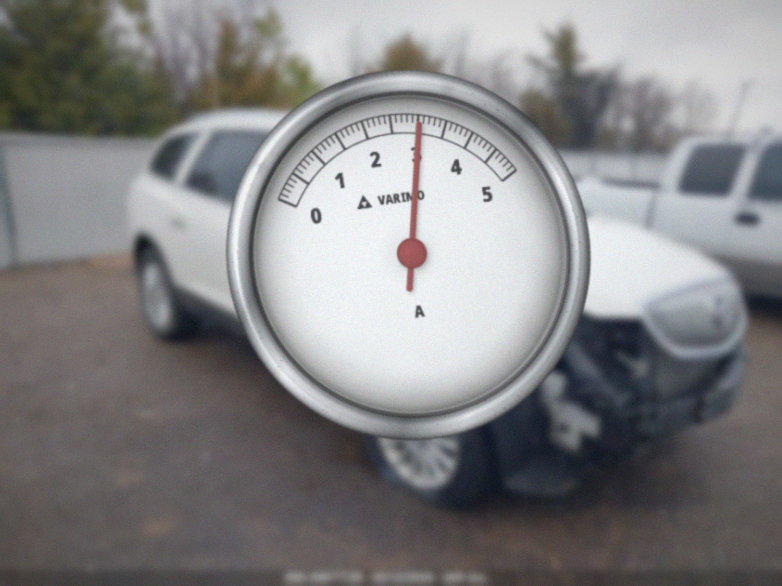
A 3
